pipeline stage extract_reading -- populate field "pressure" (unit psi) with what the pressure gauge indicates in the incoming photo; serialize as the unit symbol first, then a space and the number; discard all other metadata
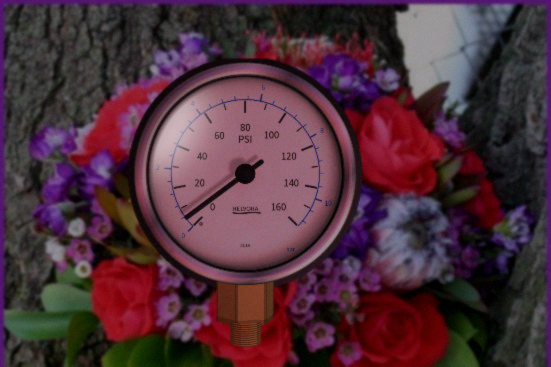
psi 5
